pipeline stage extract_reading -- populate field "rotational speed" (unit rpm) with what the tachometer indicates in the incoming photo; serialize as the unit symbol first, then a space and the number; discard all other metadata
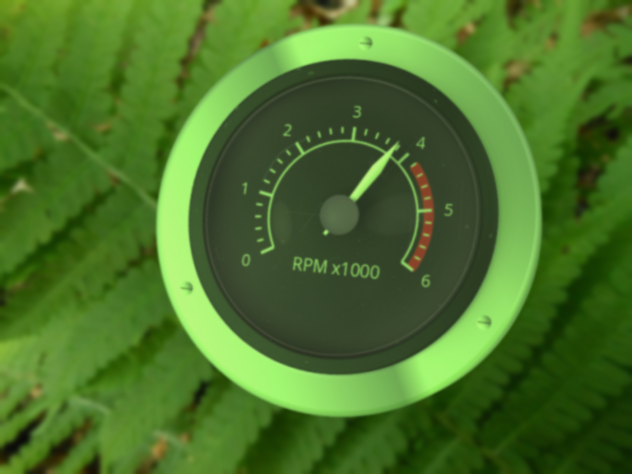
rpm 3800
